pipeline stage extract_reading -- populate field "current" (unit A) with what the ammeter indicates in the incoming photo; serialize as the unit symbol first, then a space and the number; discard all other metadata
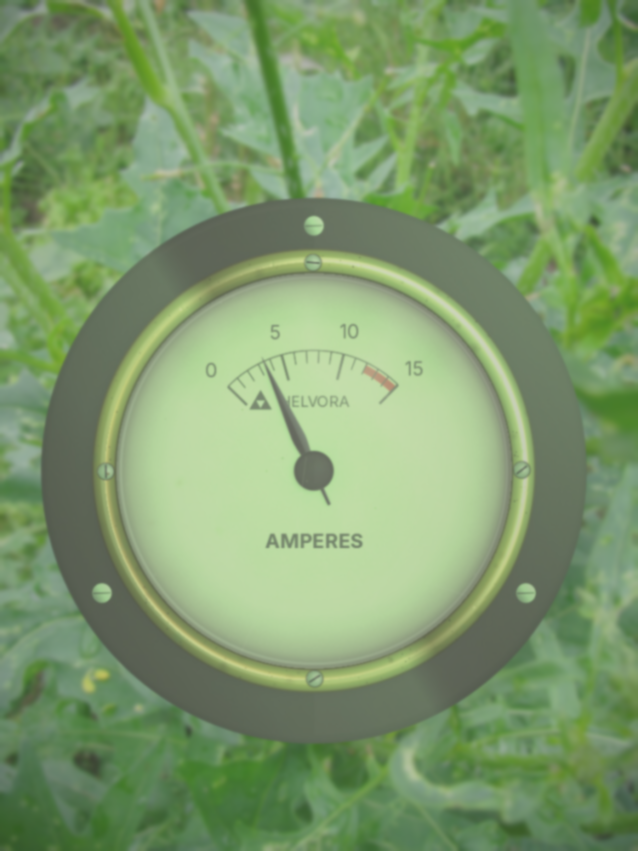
A 3.5
